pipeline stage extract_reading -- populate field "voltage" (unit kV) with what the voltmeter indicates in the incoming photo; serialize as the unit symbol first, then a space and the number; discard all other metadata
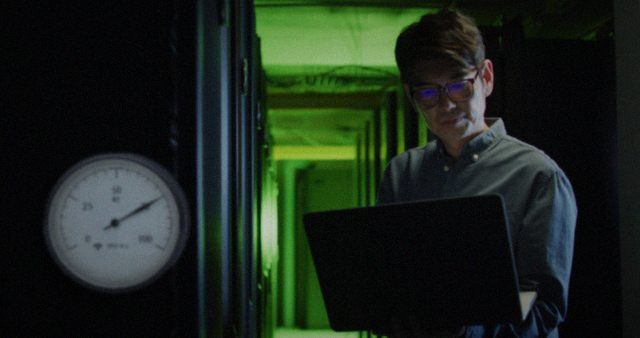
kV 75
